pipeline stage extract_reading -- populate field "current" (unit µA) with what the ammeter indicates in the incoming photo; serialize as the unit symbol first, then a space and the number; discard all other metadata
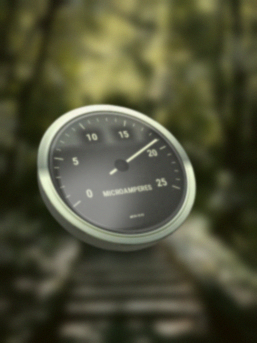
µA 19
